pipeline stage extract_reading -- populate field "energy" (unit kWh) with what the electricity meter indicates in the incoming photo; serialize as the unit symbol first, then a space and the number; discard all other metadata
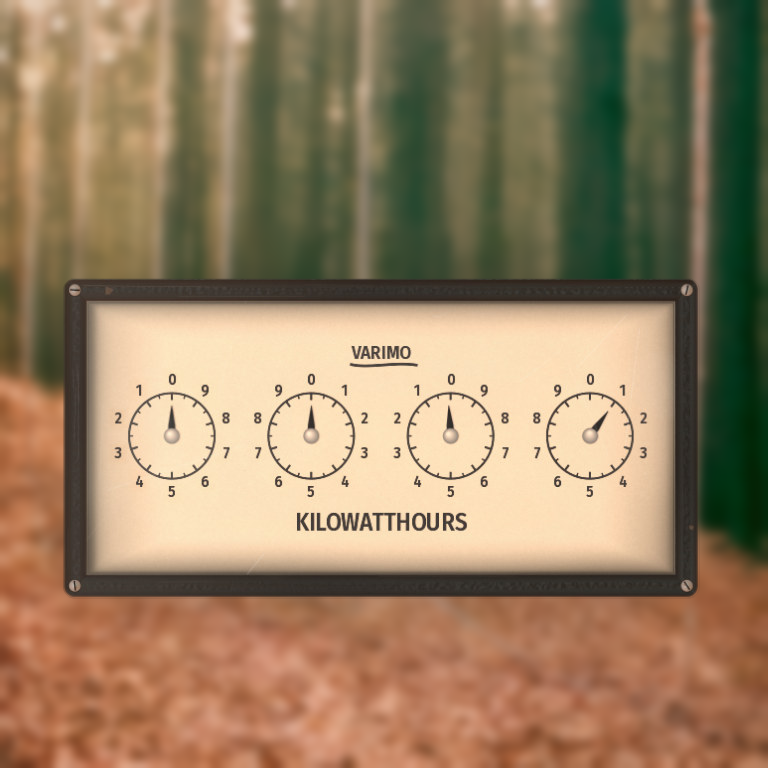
kWh 1
